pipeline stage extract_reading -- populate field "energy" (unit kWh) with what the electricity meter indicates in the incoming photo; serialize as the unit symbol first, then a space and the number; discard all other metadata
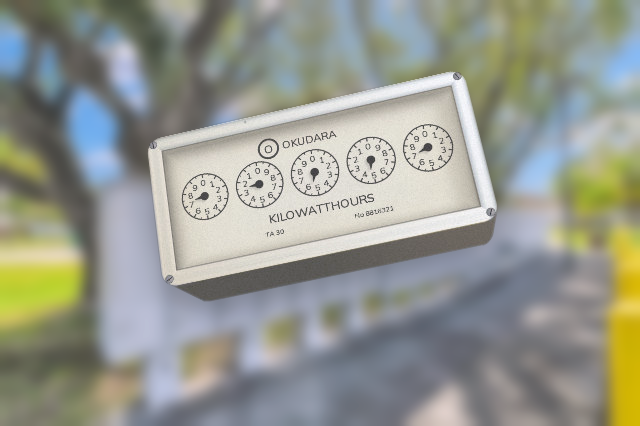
kWh 72547
